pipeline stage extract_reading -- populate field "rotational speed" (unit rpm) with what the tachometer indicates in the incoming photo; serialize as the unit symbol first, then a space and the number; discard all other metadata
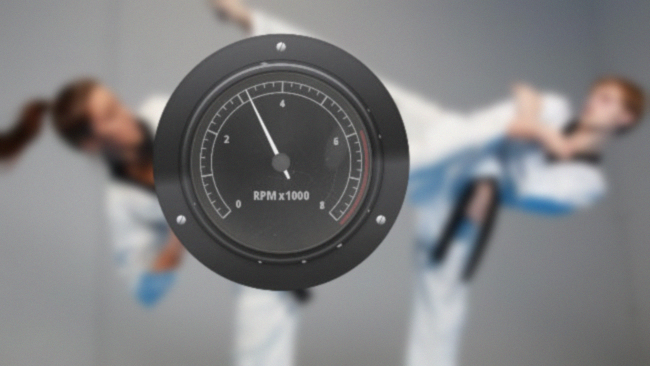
rpm 3200
